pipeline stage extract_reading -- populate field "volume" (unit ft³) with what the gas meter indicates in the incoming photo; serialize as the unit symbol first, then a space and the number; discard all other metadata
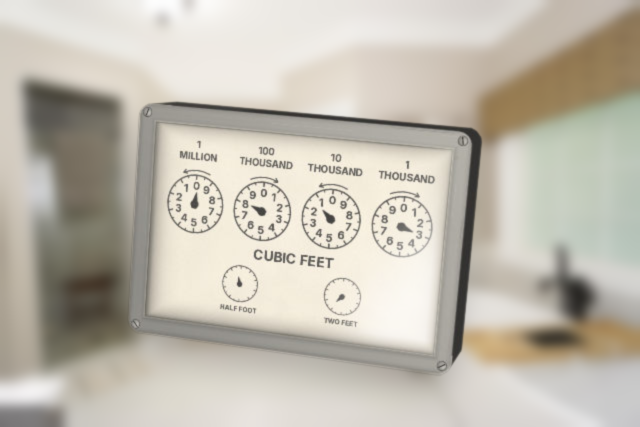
ft³ 981300
